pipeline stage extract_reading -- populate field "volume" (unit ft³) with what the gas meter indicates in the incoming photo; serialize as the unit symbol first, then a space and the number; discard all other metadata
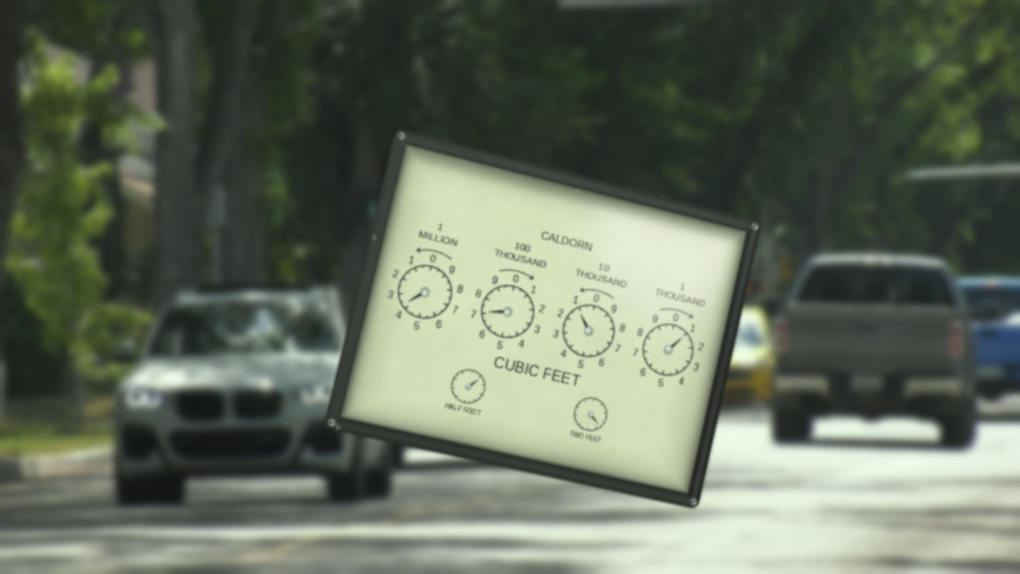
ft³ 371100
